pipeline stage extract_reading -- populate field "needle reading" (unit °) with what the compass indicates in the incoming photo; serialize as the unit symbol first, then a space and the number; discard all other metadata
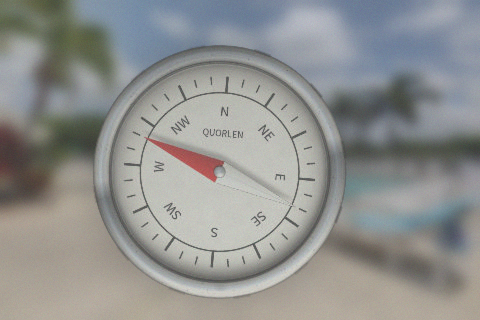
° 290
